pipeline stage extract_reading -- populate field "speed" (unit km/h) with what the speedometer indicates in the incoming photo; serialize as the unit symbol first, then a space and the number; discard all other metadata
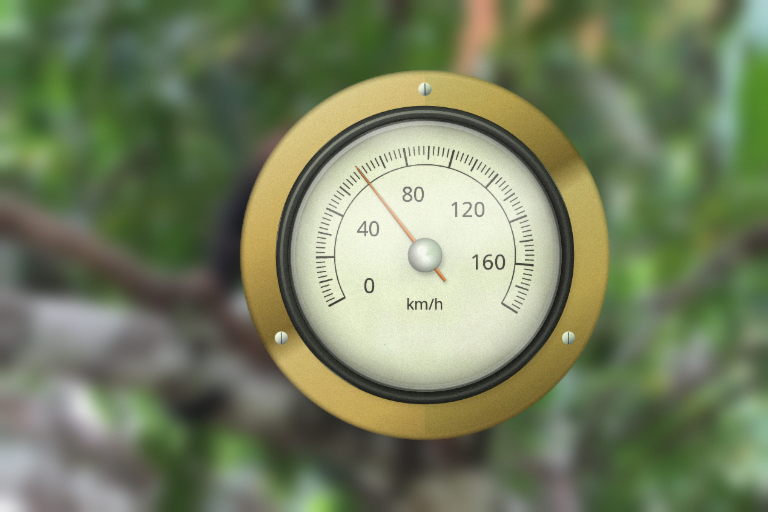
km/h 60
